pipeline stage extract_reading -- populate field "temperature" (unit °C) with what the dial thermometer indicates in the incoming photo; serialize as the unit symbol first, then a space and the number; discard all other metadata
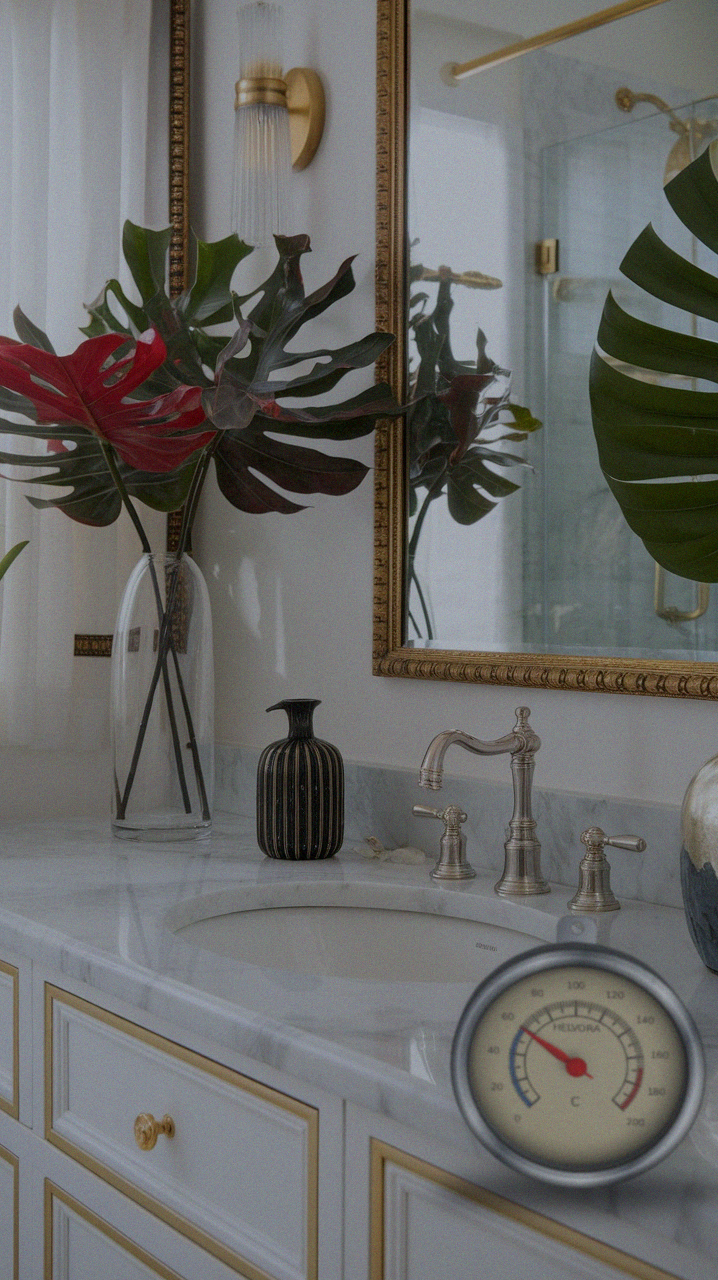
°C 60
